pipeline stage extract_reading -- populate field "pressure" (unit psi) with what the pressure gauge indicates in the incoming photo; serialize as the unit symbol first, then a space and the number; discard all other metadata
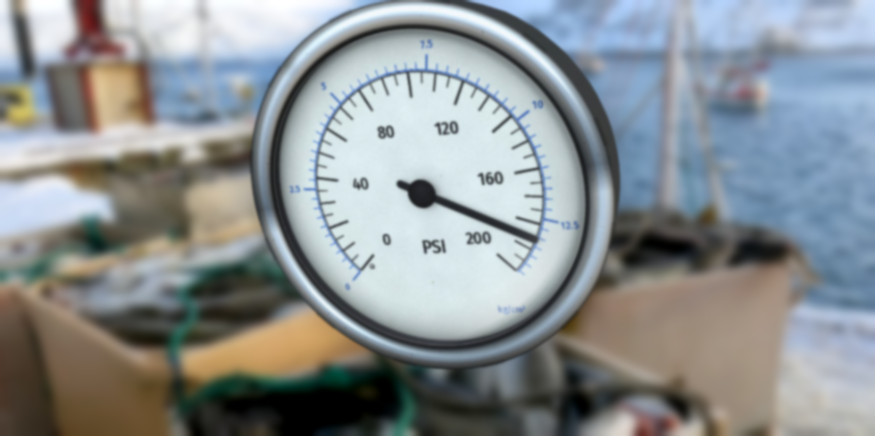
psi 185
